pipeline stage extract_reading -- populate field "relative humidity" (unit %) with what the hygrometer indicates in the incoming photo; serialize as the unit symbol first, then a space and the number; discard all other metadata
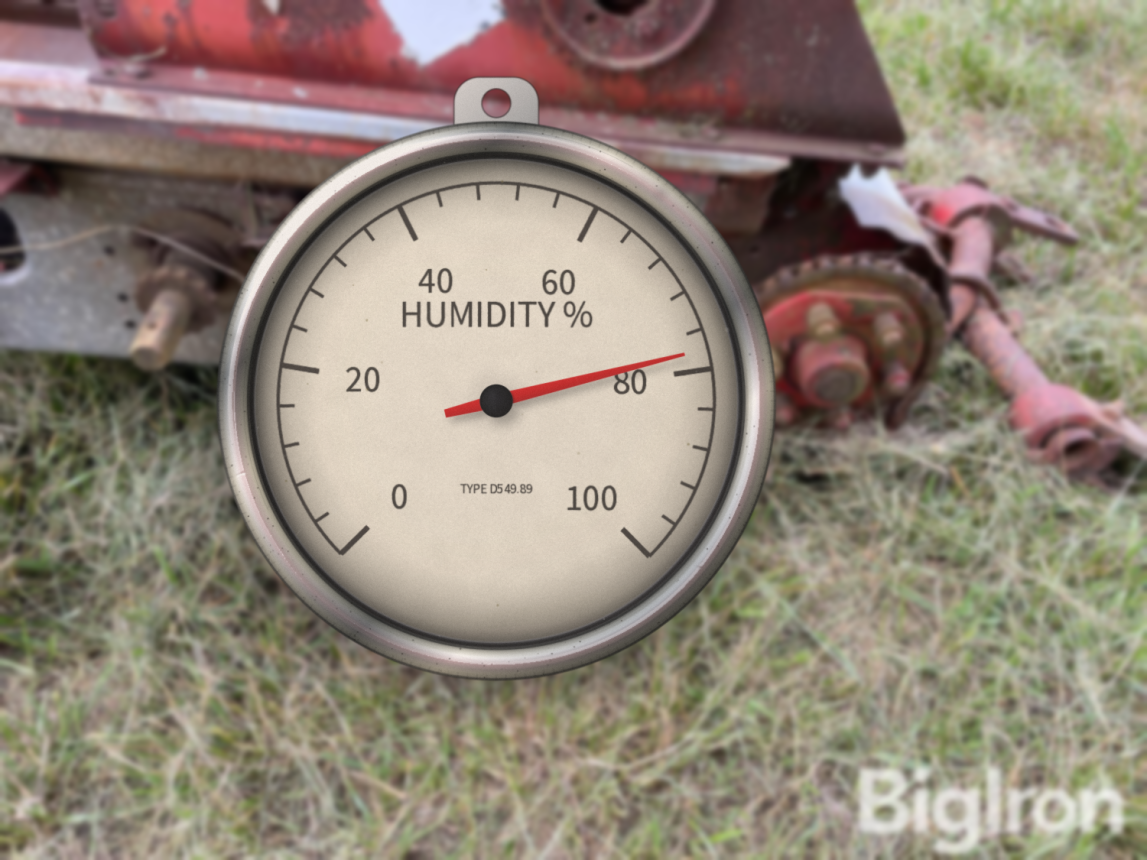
% 78
